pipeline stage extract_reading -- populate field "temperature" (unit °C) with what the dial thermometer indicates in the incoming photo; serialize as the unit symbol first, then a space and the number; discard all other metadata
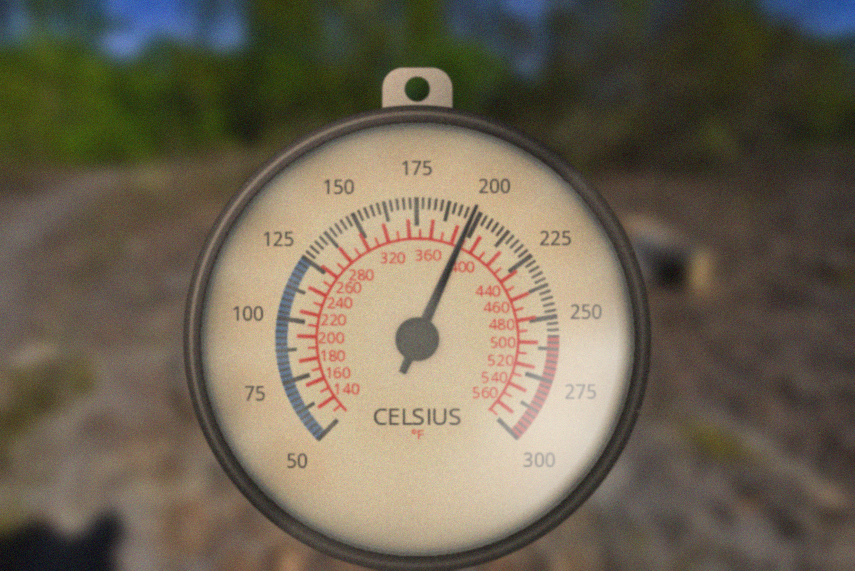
°C 197.5
